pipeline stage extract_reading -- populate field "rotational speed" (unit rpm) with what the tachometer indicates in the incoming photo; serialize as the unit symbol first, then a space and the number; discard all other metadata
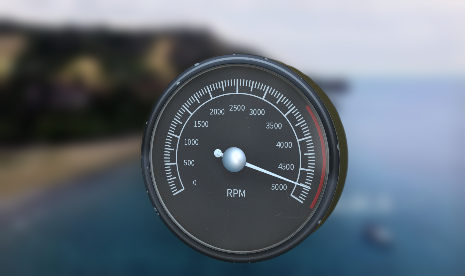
rpm 4750
